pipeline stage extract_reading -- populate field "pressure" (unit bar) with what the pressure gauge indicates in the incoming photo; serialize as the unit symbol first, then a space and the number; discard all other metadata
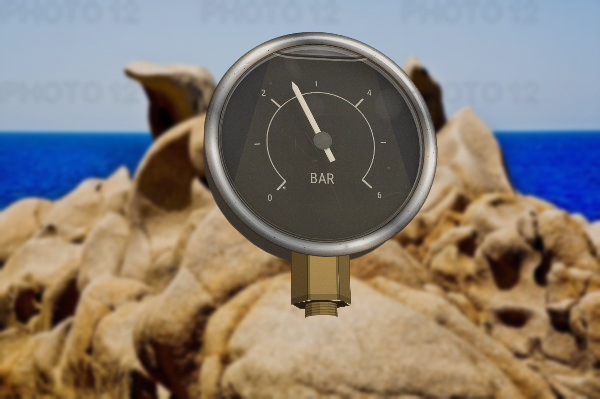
bar 2.5
